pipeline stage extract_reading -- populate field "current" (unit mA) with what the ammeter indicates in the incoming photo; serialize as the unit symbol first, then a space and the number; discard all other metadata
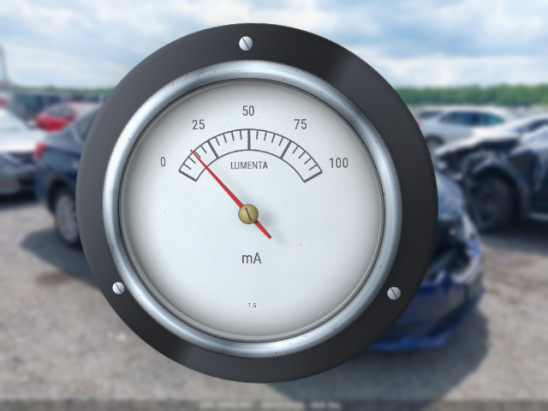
mA 15
